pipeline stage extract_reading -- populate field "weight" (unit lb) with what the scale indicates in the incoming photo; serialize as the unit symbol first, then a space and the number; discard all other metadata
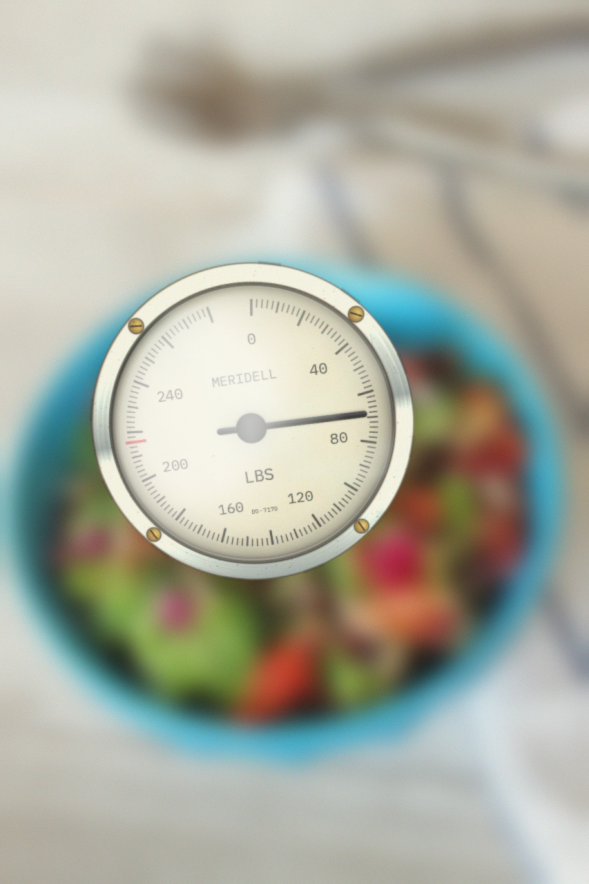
lb 68
